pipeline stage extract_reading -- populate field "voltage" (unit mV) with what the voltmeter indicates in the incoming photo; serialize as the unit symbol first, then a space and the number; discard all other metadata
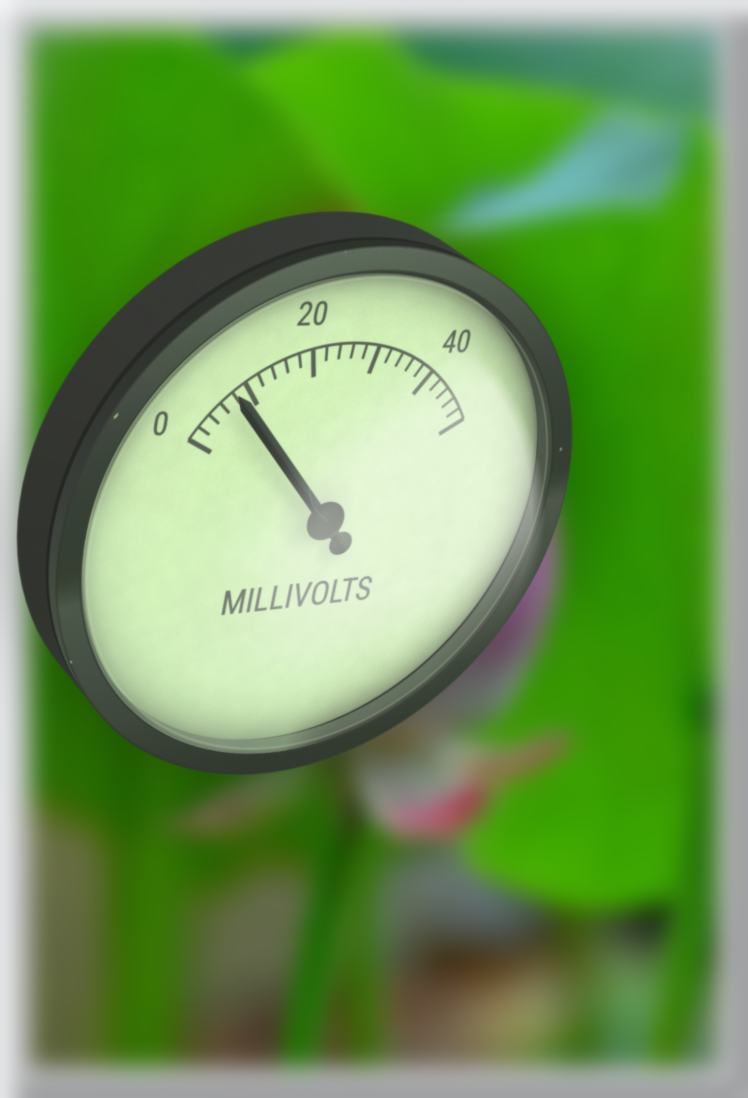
mV 8
